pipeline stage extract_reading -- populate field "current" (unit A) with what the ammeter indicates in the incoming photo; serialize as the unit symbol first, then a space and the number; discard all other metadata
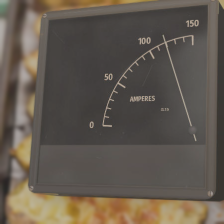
A 120
